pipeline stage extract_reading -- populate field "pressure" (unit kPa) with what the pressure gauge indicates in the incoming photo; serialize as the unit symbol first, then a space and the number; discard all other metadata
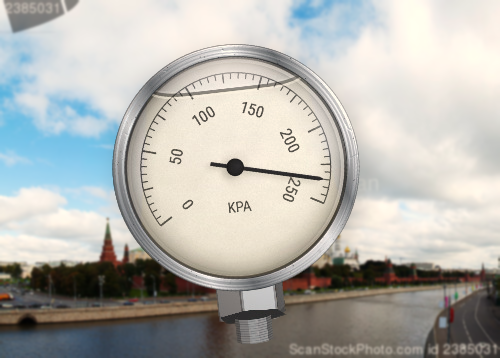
kPa 235
